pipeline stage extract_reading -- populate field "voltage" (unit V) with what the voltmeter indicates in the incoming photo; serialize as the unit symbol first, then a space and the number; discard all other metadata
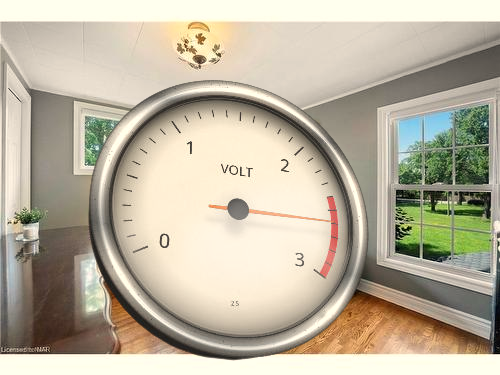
V 2.6
